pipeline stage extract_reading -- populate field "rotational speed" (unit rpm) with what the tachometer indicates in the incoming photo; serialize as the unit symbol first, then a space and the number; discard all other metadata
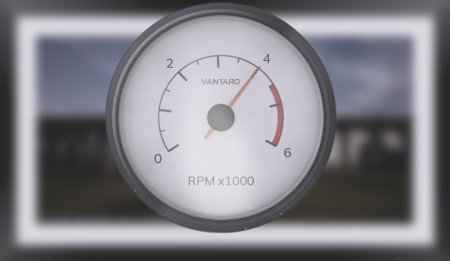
rpm 4000
